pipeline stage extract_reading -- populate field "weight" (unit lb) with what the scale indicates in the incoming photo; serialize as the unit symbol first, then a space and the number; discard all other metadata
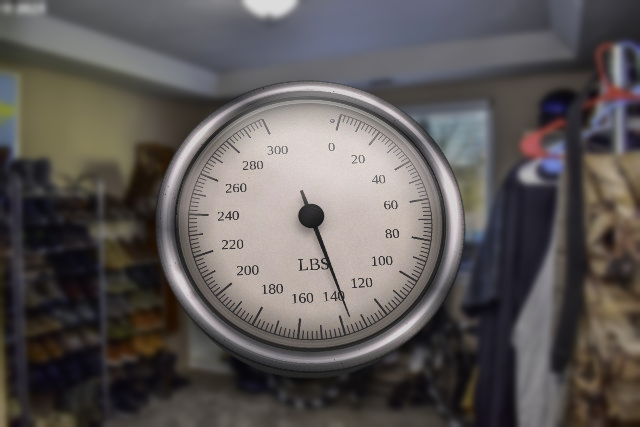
lb 136
